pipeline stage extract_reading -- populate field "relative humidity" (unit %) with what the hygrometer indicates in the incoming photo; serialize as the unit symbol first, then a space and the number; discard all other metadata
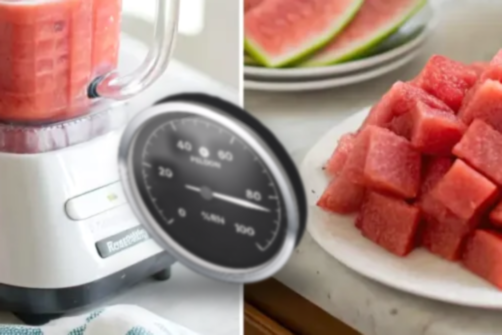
% 84
